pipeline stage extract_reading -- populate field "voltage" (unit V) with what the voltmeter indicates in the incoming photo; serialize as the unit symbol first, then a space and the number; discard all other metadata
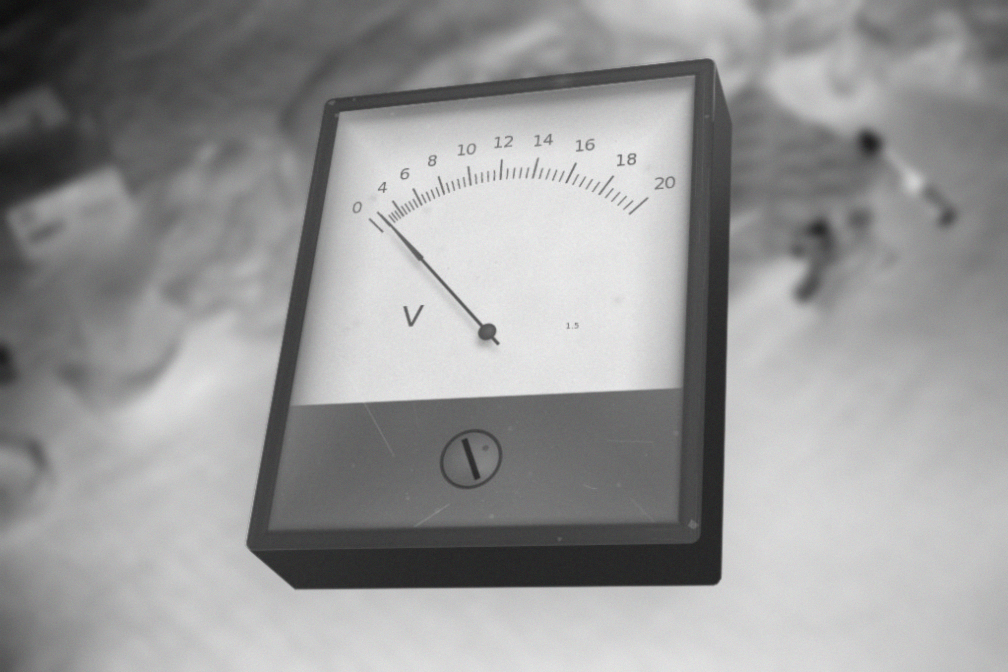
V 2
